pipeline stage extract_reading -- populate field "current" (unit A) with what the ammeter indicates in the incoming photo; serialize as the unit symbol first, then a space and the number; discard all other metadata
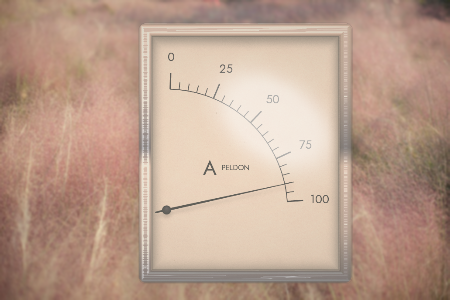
A 90
